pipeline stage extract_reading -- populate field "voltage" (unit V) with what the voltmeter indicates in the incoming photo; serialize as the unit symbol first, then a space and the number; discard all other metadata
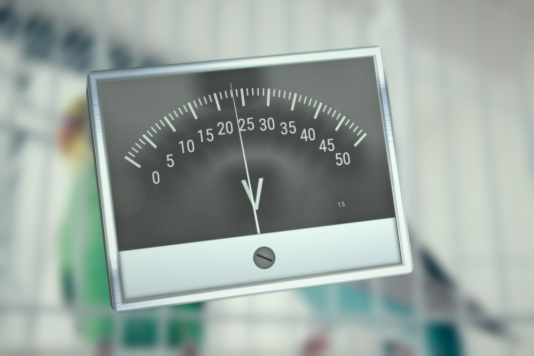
V 23
